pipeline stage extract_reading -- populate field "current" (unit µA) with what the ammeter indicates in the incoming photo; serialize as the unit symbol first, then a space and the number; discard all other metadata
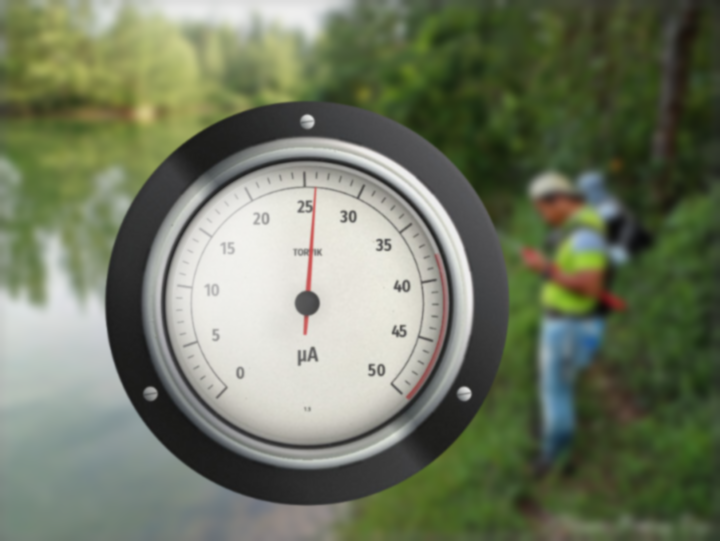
µA 26
